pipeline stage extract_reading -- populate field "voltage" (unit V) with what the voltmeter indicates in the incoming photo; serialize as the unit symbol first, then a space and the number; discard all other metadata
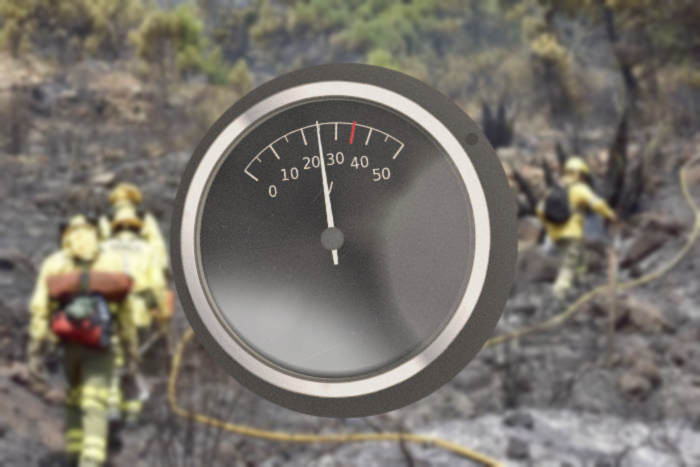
V 25
